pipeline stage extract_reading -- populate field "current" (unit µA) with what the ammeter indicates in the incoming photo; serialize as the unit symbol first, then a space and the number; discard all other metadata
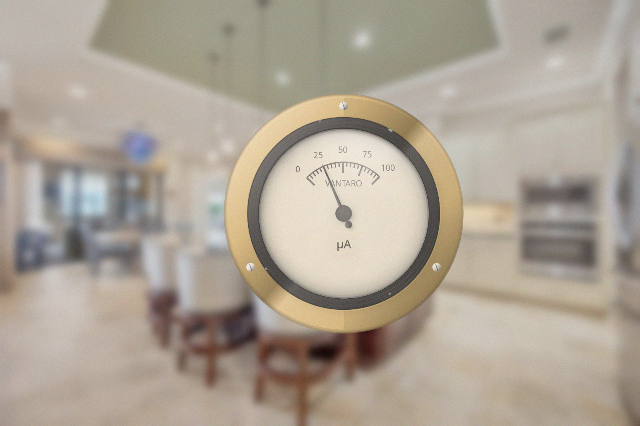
µA 25
